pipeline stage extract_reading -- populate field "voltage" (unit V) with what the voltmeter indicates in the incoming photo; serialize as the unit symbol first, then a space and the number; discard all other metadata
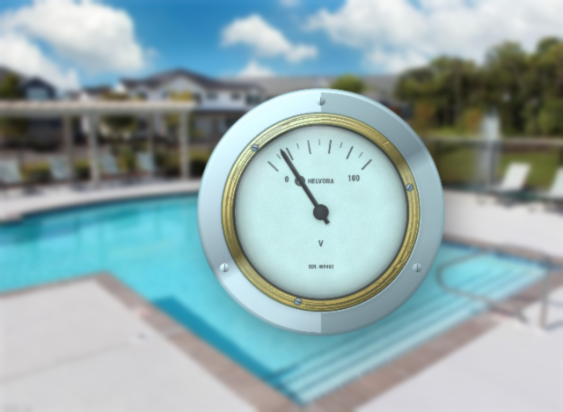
V 15
